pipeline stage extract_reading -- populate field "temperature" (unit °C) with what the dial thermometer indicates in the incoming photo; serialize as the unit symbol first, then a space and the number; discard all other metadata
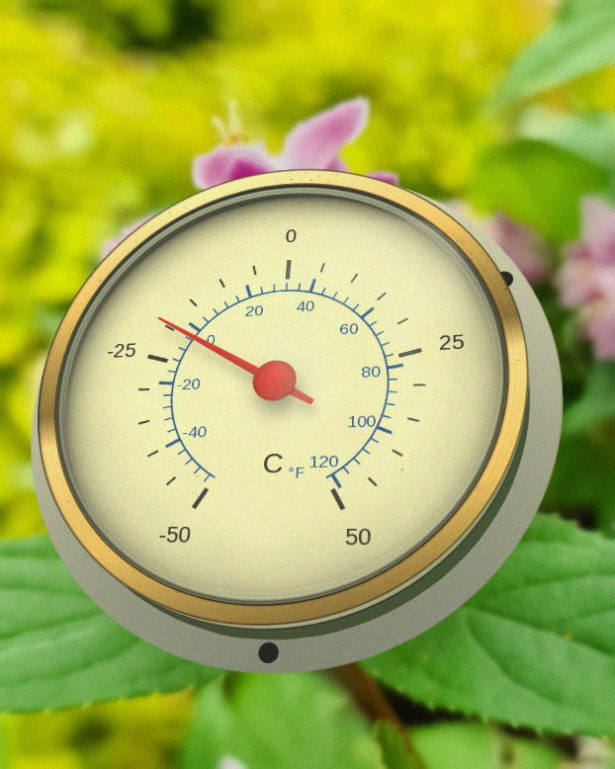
°C -20
